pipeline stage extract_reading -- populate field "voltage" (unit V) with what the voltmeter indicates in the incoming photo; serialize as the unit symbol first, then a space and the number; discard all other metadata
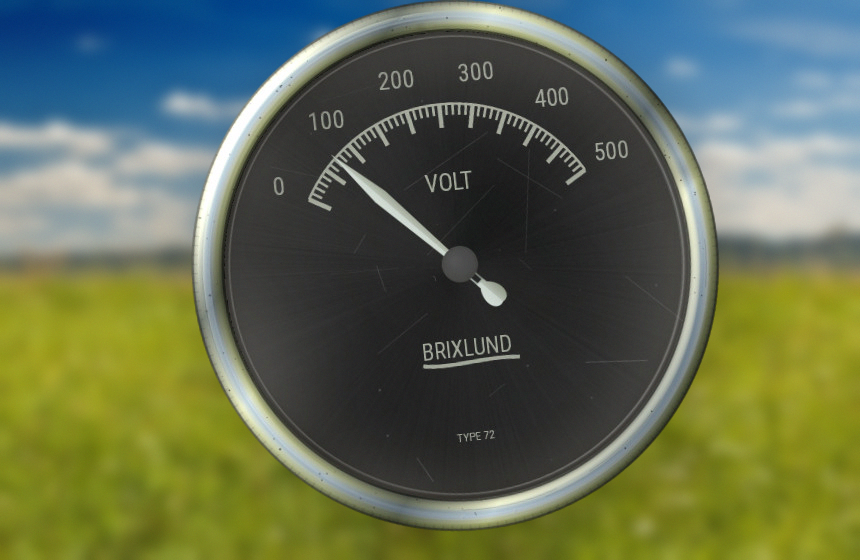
V 70
